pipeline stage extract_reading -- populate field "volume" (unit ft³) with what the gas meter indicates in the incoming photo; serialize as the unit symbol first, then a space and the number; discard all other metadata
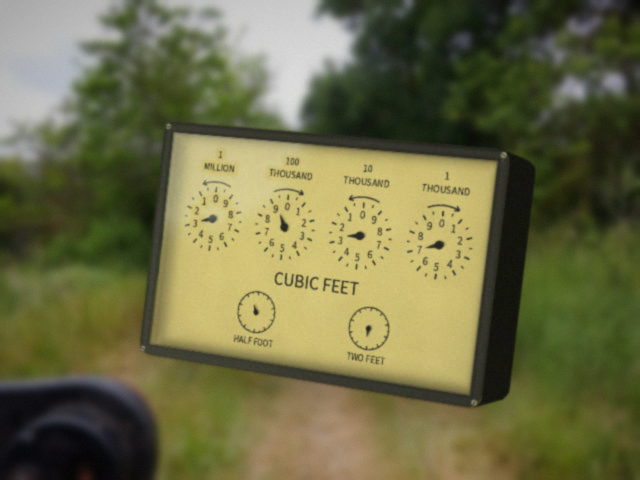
ft³ 292700
